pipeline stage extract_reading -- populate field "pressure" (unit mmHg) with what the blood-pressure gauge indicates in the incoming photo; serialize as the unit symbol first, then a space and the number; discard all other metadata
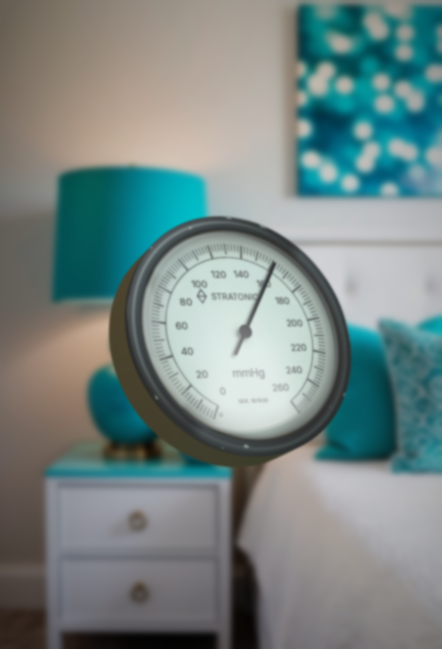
mmHg 160
